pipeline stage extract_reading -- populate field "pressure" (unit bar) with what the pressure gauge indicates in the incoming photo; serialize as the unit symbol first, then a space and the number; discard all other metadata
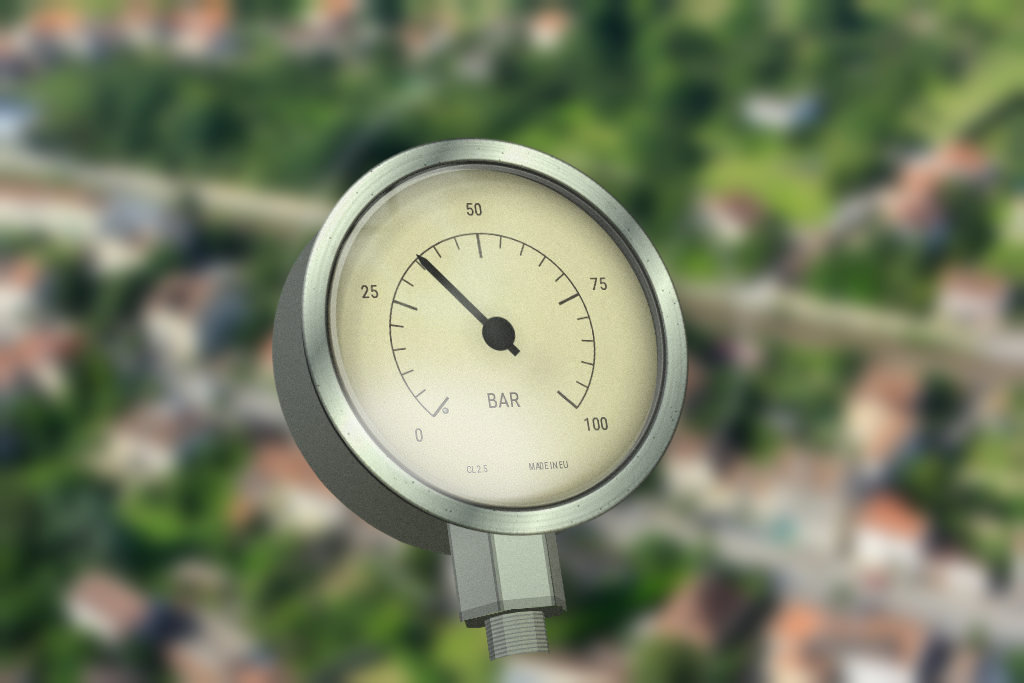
bar 35
